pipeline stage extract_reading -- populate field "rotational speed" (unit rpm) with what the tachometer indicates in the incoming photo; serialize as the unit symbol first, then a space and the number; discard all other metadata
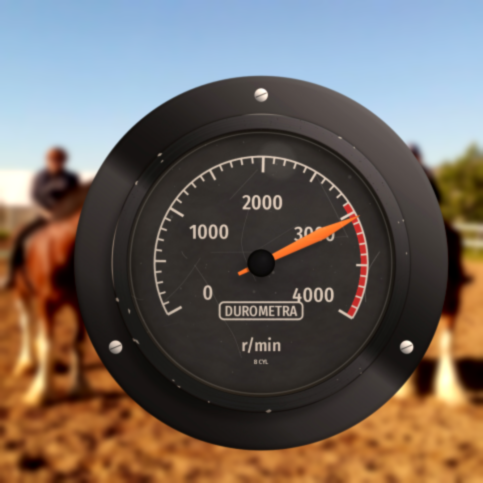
rpm 3050
